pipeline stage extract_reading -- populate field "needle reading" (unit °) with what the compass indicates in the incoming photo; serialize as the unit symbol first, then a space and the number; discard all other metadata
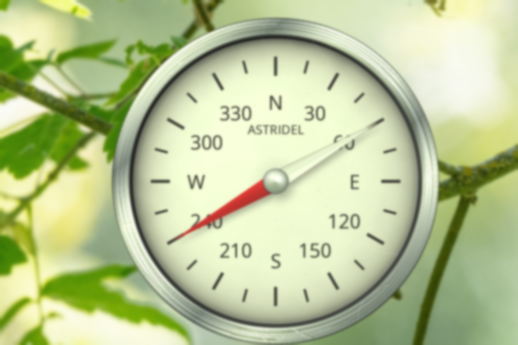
° 240
